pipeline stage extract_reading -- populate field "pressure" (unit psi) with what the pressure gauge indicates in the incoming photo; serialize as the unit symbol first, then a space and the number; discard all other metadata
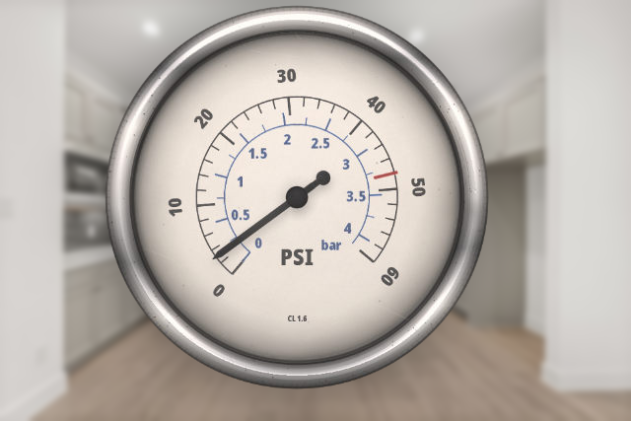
psi 3
